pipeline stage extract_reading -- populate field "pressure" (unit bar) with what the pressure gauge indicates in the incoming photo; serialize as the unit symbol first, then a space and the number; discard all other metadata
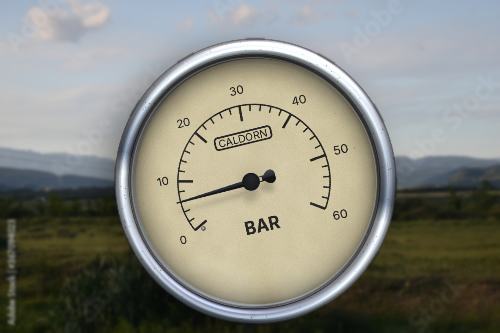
bar 6
